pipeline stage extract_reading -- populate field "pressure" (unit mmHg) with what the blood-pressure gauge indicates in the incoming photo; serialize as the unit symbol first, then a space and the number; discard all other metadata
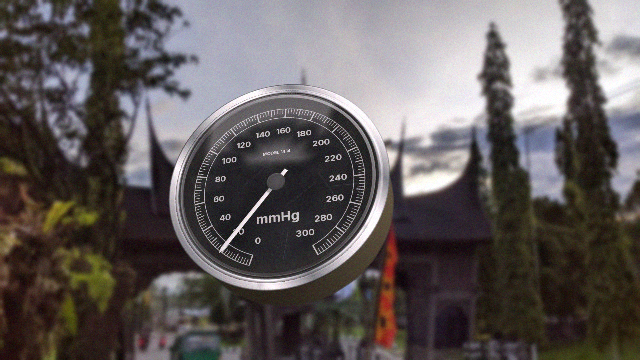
mmHg 20
